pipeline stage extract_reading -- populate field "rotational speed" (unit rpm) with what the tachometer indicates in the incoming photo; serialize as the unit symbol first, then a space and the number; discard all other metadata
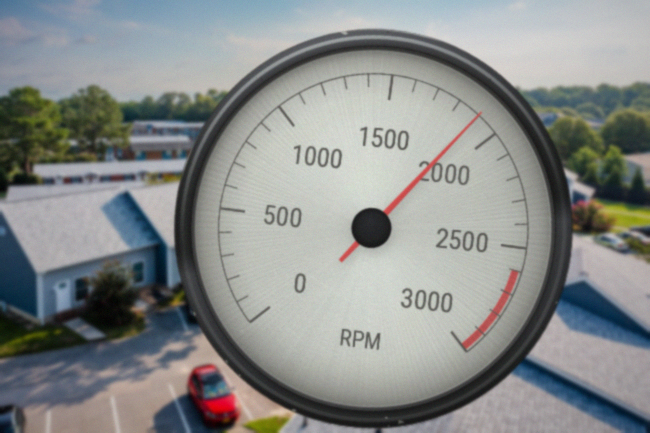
rpm 1900
